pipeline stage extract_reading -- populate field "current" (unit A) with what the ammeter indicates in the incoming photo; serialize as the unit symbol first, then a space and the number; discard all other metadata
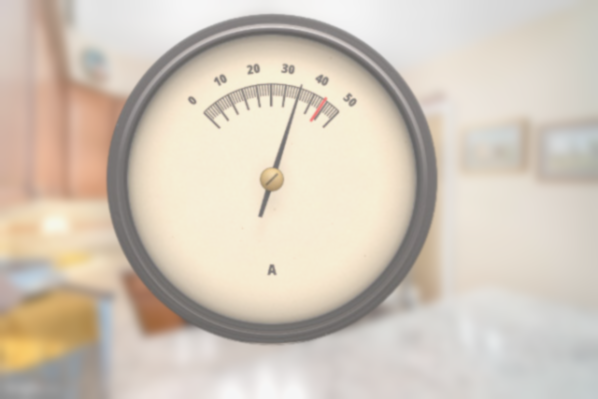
A 35
